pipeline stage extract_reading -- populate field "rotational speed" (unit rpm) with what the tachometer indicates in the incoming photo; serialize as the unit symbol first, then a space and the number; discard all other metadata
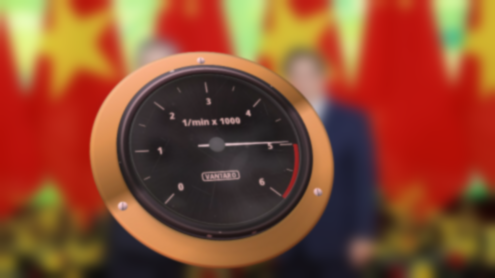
rpm 5000
